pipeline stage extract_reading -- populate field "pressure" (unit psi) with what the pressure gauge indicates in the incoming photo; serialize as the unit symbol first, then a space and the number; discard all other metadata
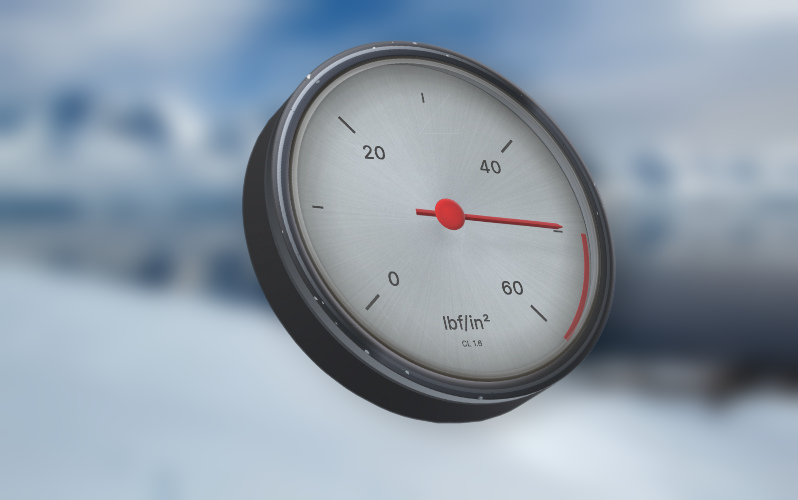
psi 50
